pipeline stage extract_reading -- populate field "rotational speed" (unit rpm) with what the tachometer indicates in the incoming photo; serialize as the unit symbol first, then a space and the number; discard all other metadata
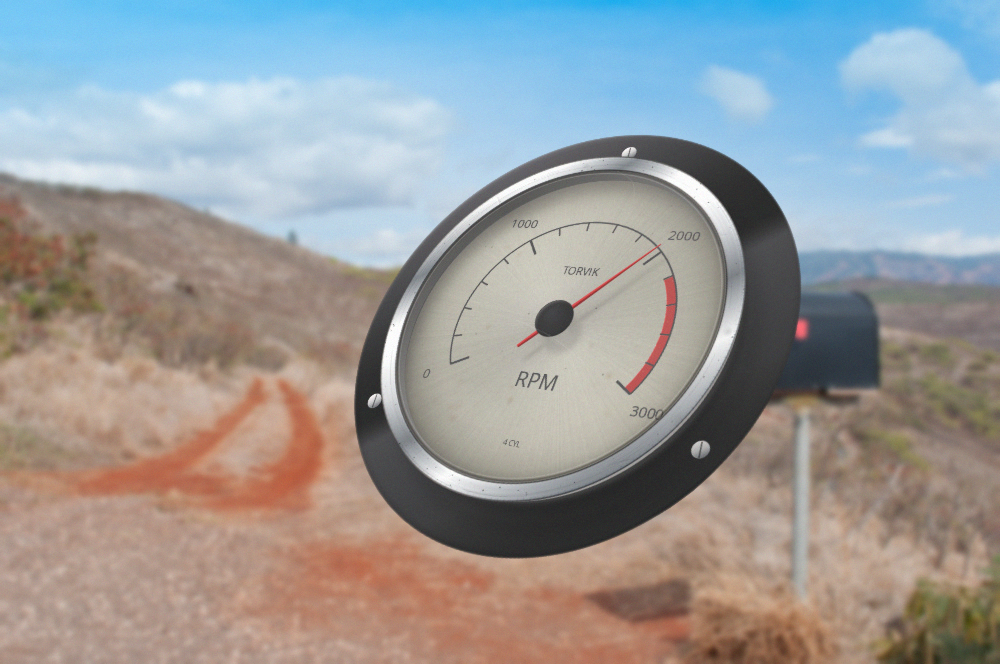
rpm 2000
